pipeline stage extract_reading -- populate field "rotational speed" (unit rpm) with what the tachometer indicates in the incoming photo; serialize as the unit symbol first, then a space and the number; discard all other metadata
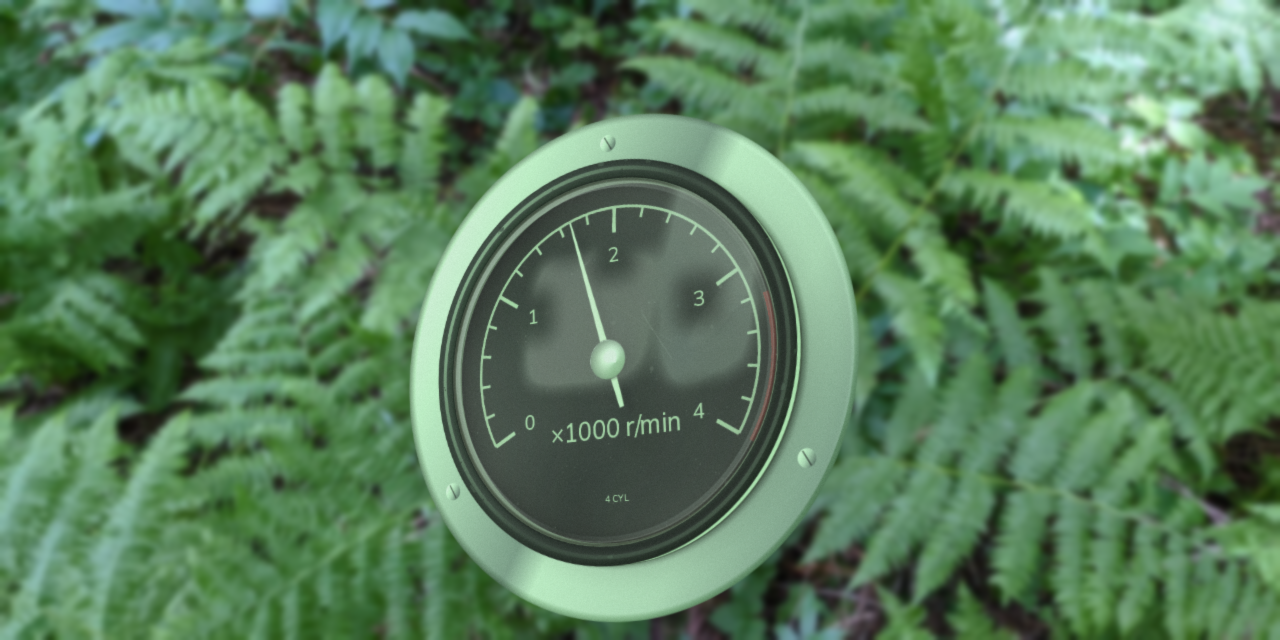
rpm 1700
